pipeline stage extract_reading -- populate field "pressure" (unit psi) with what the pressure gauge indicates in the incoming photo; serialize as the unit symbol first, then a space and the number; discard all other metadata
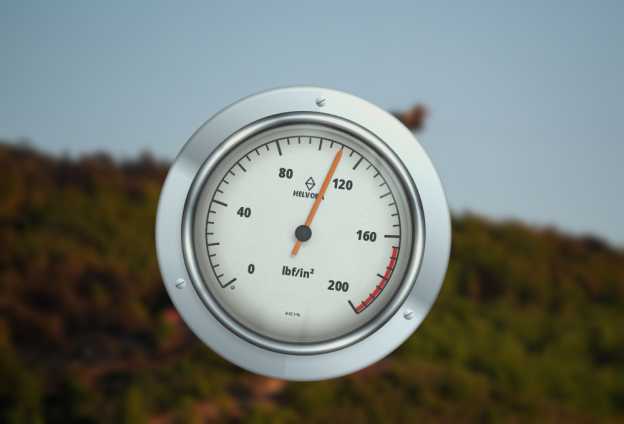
psi 110
